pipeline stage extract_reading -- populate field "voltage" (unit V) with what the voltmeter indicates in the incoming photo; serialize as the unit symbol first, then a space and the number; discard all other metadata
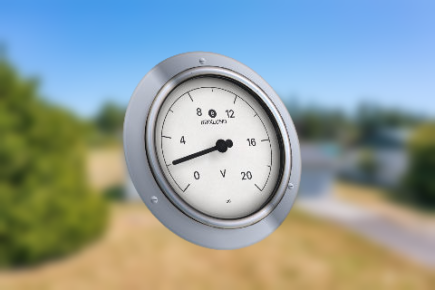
V 2
